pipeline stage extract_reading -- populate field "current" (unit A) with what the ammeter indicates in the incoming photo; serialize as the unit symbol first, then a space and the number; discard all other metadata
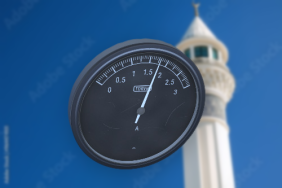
A 1.75
